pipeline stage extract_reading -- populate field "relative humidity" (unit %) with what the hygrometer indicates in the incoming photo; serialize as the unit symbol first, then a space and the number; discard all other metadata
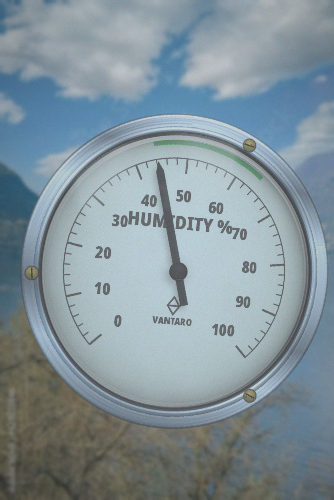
% 44
